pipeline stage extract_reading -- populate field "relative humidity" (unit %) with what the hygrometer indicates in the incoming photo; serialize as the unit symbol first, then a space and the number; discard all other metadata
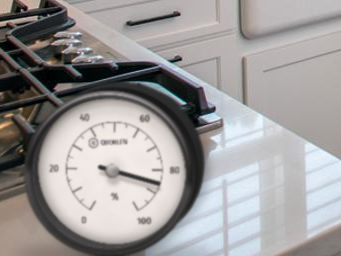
% 85
